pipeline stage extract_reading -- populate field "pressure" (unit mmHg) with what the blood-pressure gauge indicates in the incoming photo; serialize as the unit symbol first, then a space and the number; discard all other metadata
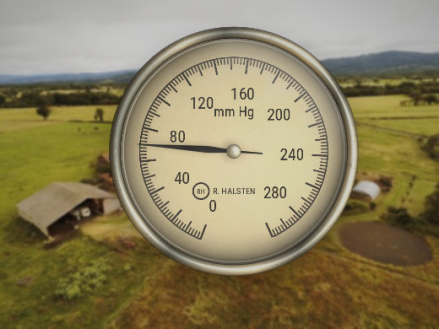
mmHg 70
